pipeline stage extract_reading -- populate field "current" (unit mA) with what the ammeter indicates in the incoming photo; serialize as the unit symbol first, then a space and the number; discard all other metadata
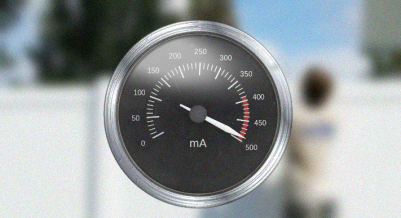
mA 490
